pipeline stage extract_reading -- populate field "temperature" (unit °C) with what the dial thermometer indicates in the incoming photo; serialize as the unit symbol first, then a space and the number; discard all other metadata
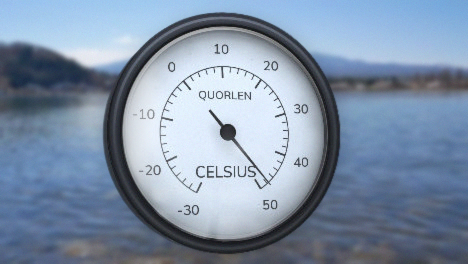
°C 48
